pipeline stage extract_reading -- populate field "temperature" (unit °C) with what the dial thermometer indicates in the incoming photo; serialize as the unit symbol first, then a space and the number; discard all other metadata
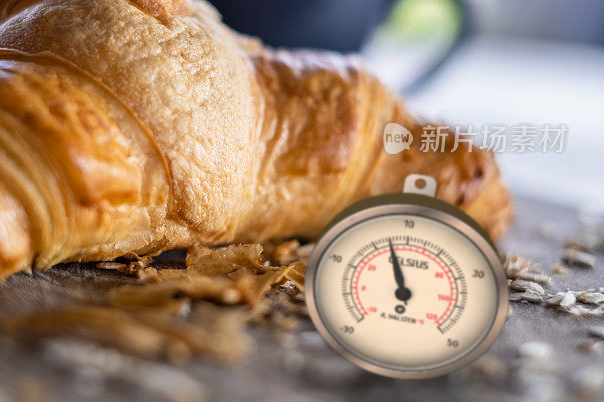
°C 5
